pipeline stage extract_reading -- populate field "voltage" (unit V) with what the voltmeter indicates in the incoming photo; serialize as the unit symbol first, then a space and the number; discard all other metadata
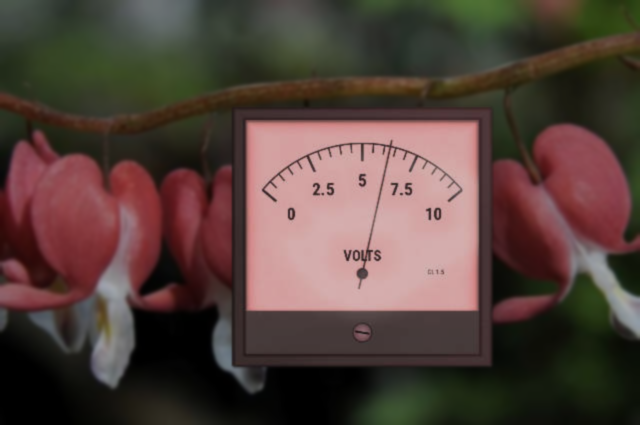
V 6.25
